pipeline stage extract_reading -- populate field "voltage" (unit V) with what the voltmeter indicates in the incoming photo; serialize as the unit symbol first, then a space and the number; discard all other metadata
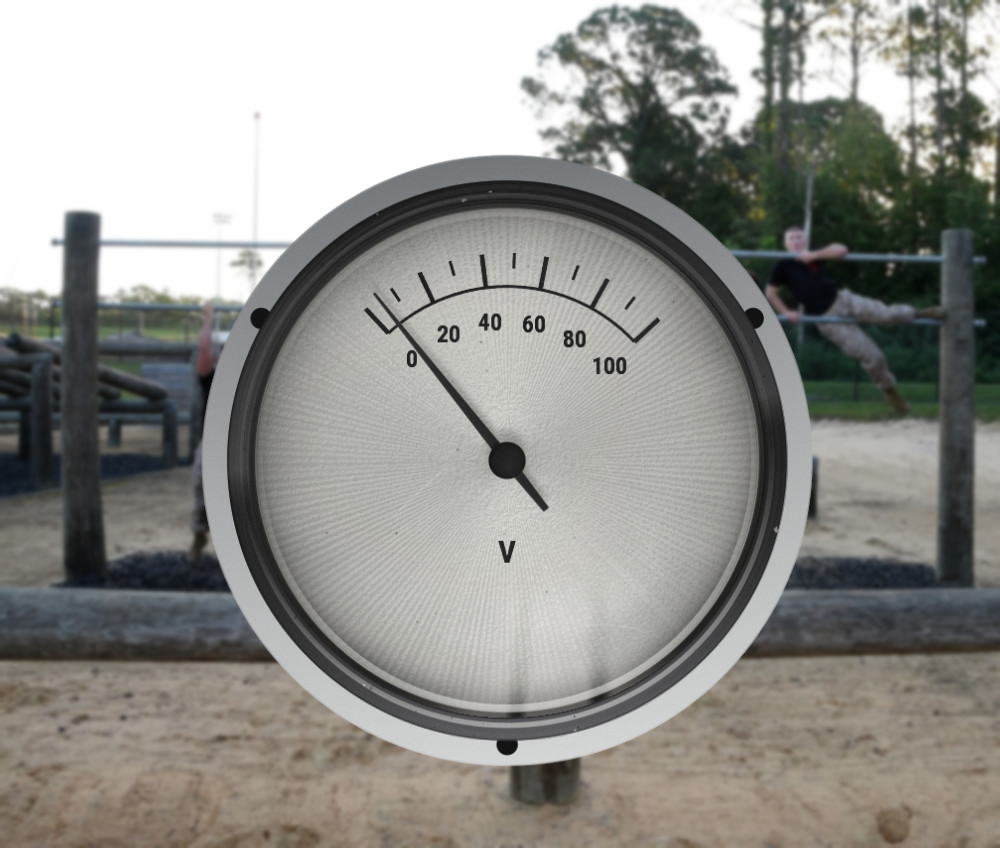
V 5
